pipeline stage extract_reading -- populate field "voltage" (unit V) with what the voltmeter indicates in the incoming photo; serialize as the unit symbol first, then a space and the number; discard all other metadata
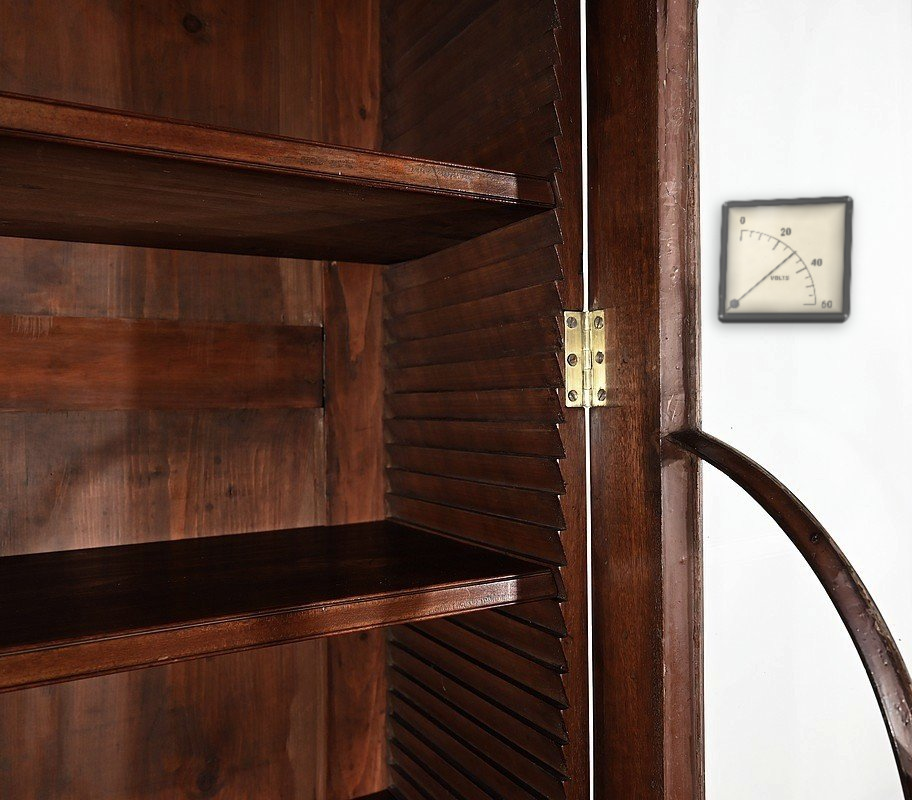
V 30
